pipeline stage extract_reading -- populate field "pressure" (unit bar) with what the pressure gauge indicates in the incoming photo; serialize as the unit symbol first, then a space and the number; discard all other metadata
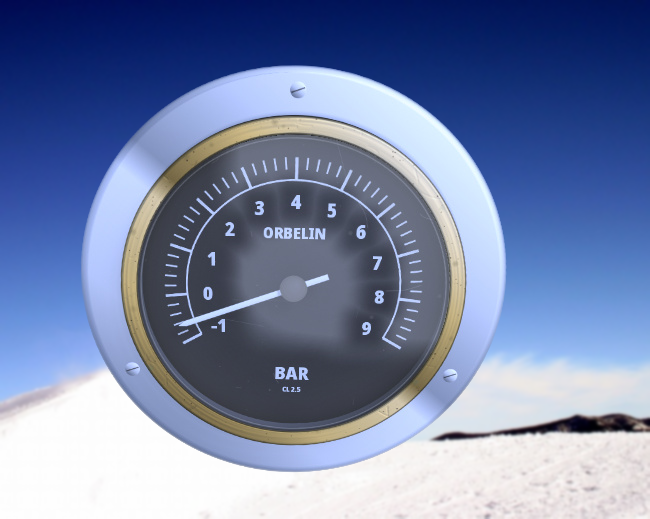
bar -0.6
